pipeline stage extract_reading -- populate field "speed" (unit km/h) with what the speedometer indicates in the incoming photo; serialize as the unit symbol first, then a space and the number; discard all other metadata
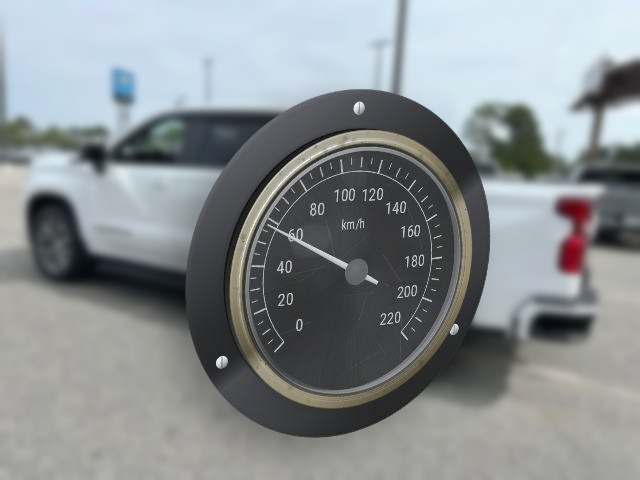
km/h 57.5
